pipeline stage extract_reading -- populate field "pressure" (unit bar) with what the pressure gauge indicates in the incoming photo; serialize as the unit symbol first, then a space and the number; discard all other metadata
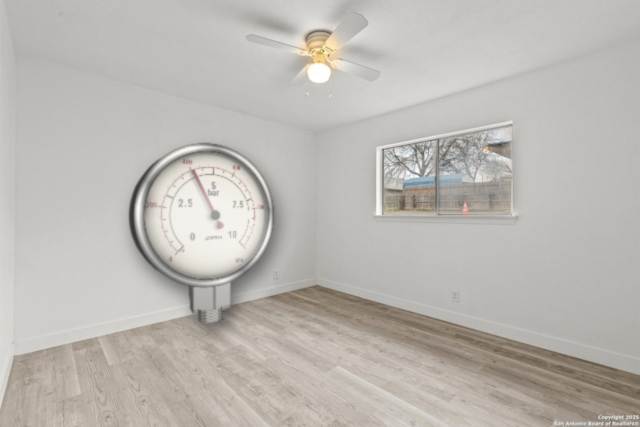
bar 4
